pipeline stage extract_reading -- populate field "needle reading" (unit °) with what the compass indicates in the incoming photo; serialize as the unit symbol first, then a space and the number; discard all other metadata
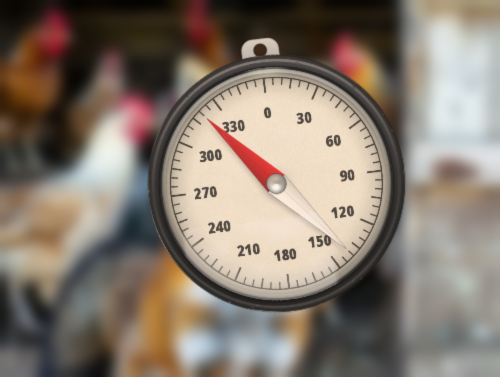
° 320
